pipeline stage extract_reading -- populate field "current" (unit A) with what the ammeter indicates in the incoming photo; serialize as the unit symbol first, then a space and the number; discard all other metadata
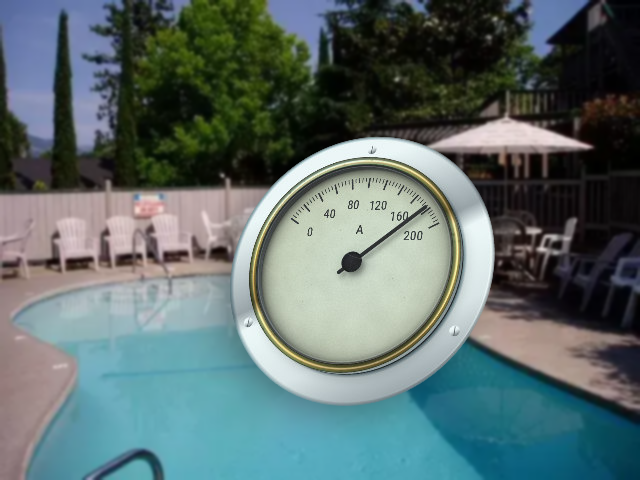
A 180
